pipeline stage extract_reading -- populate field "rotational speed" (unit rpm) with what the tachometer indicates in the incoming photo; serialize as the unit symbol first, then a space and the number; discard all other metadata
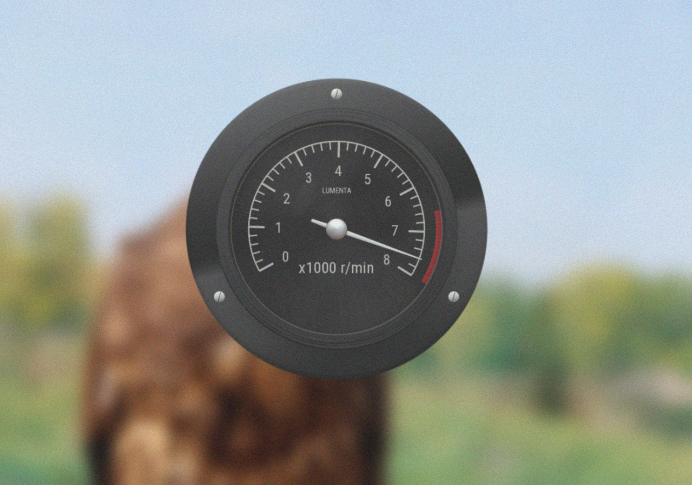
rpm 7600
